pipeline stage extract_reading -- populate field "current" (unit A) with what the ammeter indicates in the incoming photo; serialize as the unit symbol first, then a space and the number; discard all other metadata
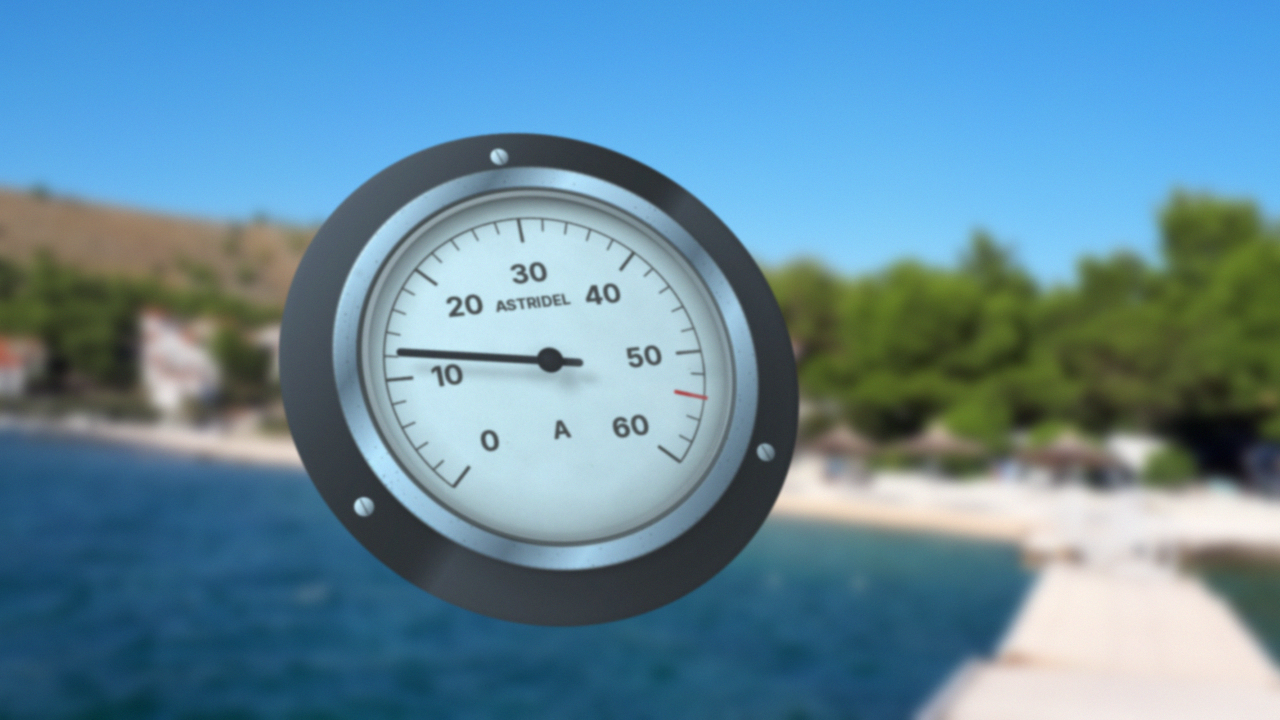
A 12
